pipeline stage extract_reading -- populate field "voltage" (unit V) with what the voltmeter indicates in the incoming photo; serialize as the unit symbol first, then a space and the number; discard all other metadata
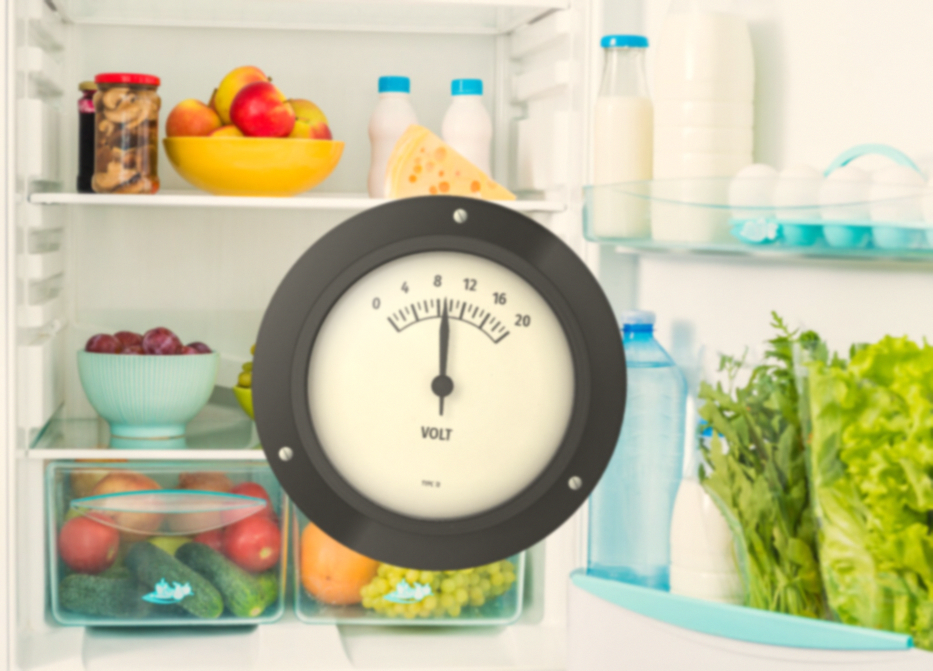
V 9
